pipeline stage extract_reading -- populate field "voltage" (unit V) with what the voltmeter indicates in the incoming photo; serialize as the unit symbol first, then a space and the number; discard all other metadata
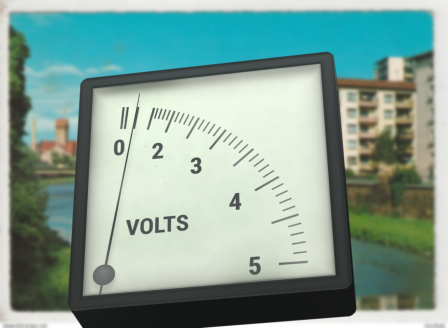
V 1
